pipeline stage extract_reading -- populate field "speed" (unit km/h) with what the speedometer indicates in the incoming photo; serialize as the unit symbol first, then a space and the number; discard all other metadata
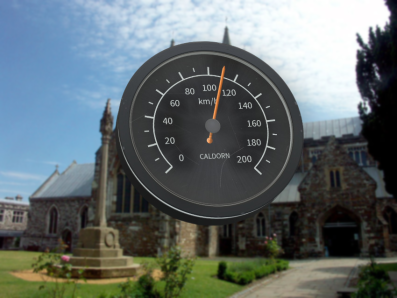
km/h 110
